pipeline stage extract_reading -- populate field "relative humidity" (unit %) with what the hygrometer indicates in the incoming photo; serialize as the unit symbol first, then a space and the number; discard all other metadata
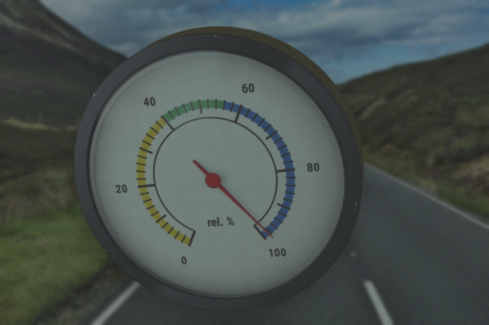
% 98
